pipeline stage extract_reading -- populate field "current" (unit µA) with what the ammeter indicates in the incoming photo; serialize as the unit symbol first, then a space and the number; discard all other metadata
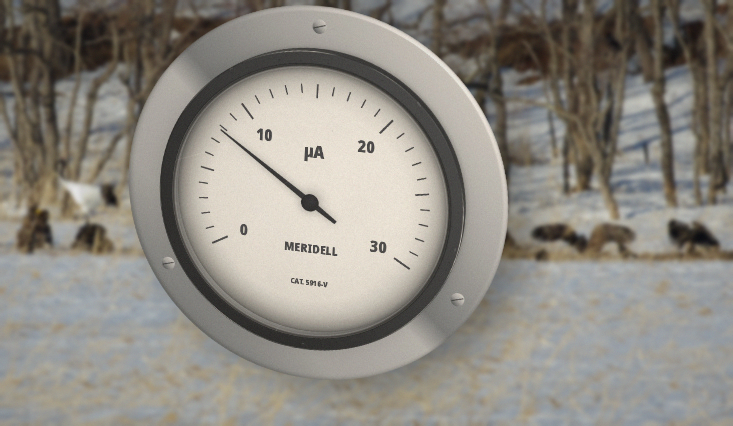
µA 8
